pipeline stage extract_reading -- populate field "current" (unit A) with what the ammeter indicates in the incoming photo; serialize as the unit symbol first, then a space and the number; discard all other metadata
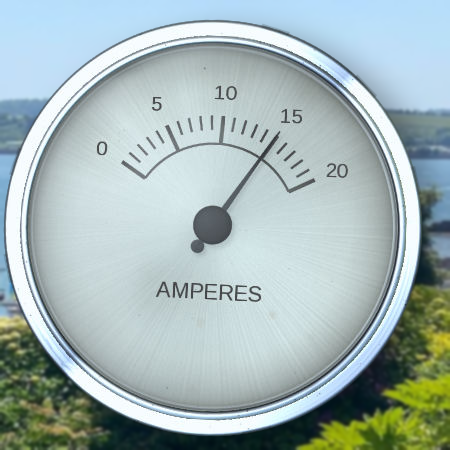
A 15
